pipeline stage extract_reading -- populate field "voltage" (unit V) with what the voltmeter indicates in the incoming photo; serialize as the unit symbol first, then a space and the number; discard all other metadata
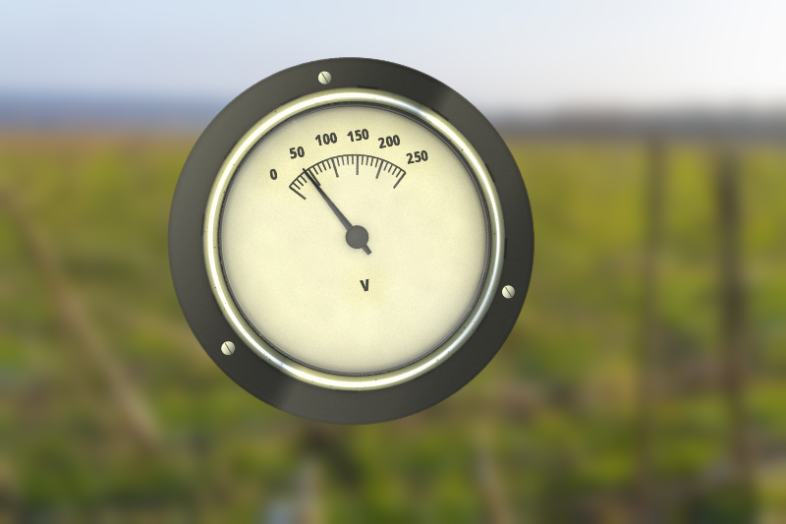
V 40
